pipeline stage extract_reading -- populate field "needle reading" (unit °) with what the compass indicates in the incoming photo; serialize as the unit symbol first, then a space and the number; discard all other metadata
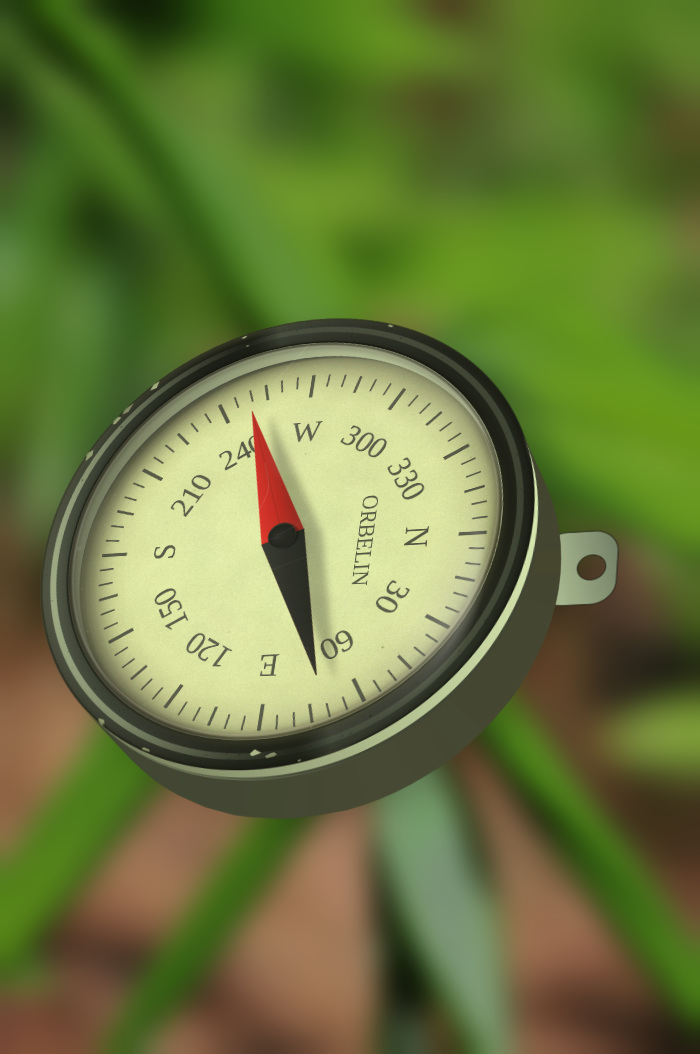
° 250
